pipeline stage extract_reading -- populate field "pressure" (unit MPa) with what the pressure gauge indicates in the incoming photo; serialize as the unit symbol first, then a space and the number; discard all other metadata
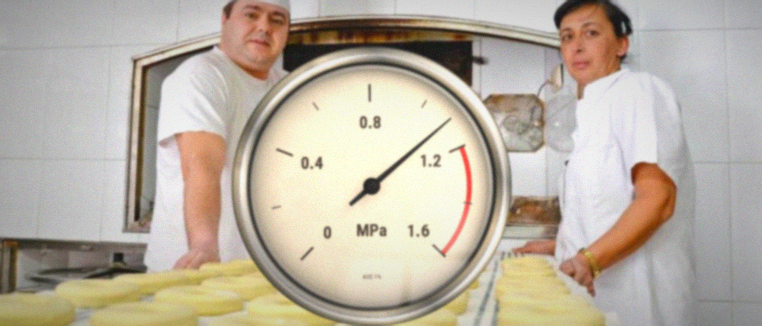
MPa 1.1
